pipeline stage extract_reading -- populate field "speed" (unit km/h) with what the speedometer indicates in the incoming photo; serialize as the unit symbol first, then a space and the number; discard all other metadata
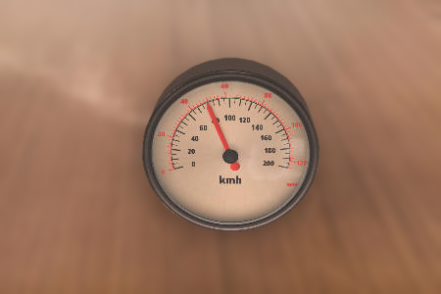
km/h 80
